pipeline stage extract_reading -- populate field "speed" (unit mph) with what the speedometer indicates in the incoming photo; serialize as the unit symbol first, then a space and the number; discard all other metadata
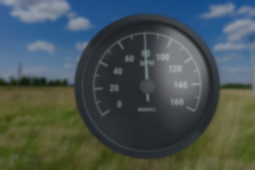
mph 80
